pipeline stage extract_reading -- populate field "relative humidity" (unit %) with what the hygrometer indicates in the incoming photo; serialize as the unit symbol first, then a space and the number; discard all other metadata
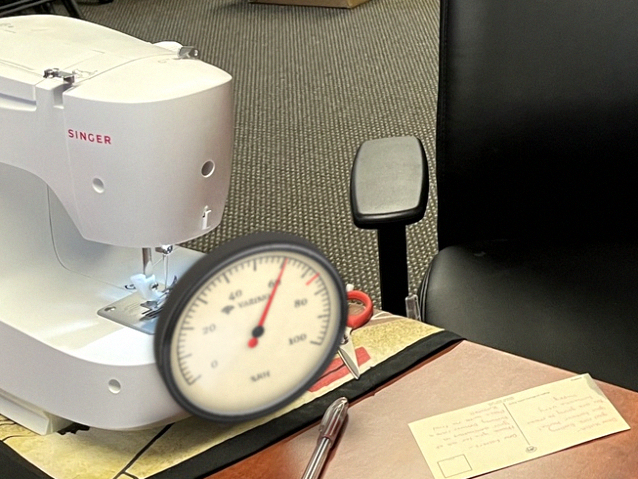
% 60
